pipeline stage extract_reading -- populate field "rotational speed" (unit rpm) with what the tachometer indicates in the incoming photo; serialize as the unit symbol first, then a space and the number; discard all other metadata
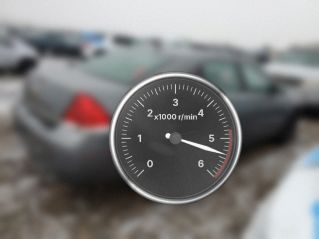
rpm 5400
